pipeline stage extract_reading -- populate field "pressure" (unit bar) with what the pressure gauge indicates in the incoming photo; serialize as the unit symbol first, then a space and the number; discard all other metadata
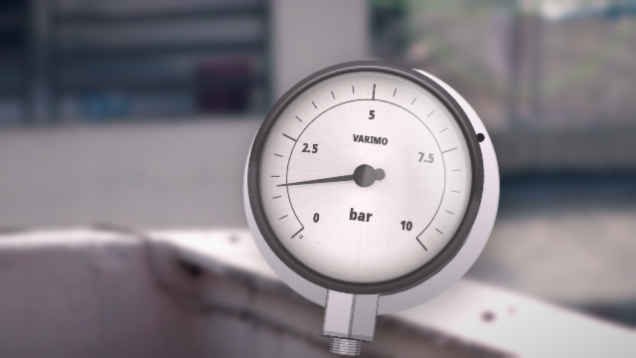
bar 1.25
